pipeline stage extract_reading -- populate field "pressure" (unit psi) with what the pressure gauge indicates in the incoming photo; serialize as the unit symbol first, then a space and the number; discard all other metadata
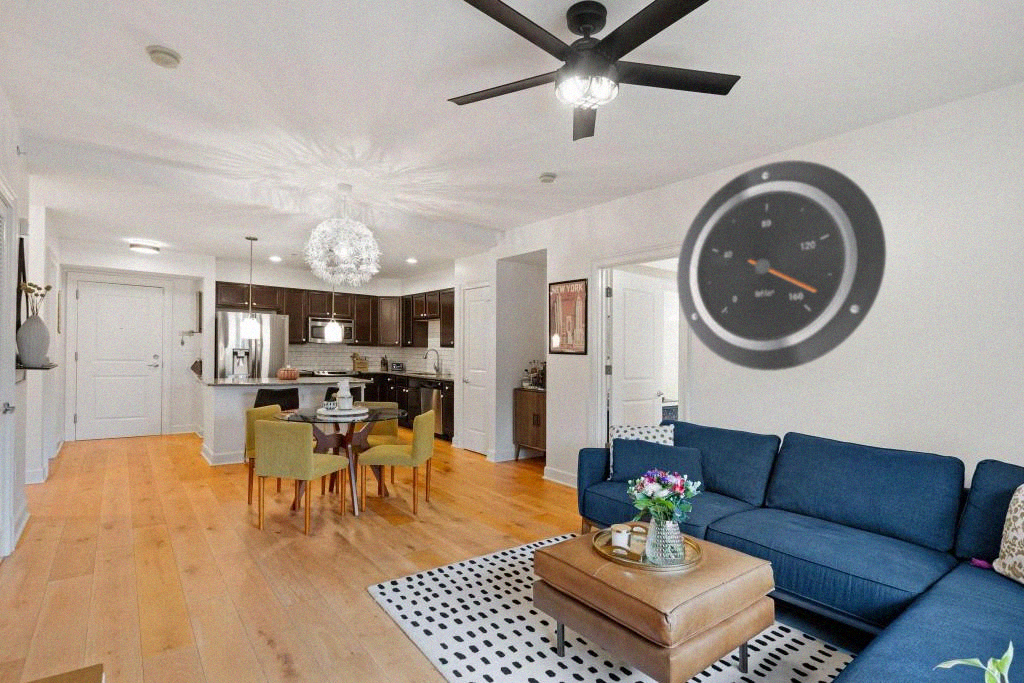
psi 150
